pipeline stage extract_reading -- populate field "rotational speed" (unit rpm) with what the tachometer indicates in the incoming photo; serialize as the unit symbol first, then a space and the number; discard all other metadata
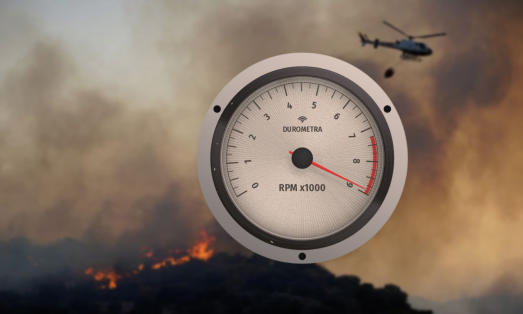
rpm 8875
